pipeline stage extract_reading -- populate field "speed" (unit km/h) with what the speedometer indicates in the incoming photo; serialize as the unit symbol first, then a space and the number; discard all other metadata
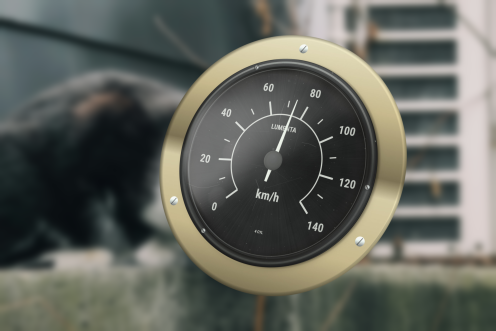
km/h 75
